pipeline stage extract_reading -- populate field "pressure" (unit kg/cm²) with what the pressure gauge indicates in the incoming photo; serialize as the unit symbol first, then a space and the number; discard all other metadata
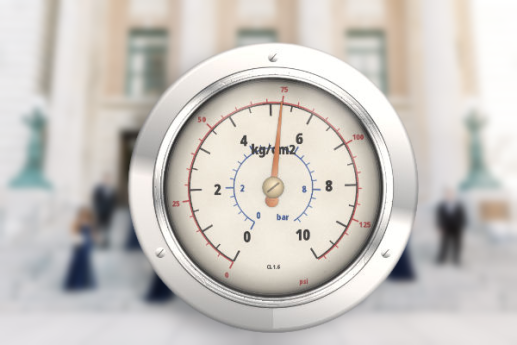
kg/cm² 5.25
